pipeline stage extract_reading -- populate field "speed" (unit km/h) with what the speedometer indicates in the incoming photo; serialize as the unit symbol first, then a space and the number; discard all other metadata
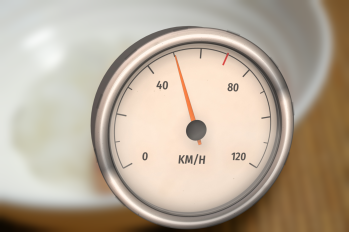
km/h 50
